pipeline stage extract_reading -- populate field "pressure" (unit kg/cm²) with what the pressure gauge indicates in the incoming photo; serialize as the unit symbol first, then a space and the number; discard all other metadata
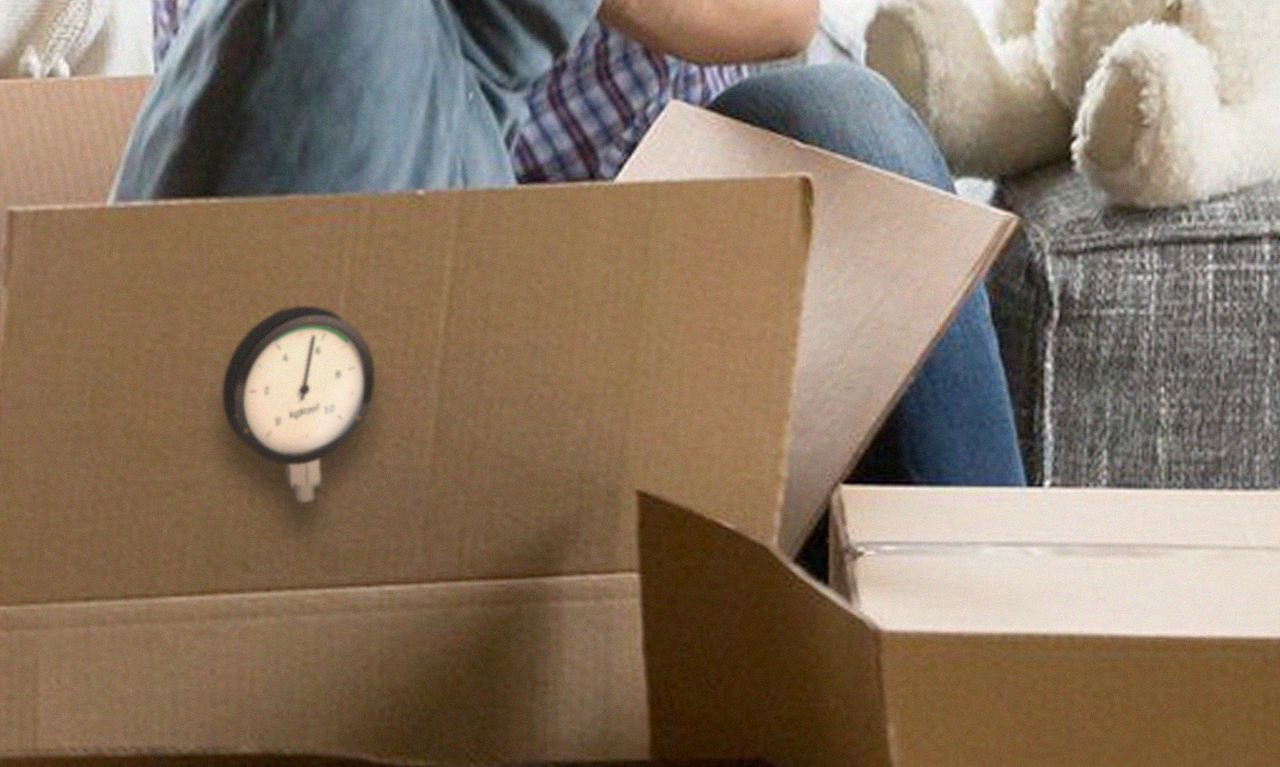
kg/cm² 5.5
